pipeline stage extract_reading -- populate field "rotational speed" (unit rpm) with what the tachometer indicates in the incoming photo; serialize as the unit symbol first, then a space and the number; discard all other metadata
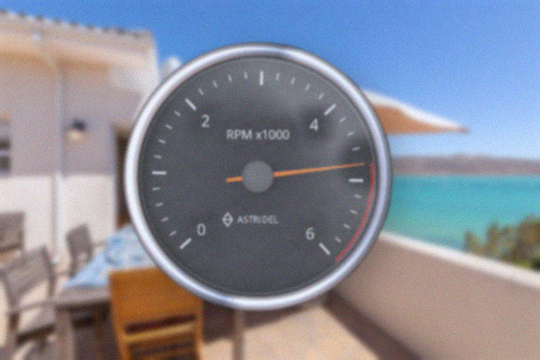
rpm 4800
